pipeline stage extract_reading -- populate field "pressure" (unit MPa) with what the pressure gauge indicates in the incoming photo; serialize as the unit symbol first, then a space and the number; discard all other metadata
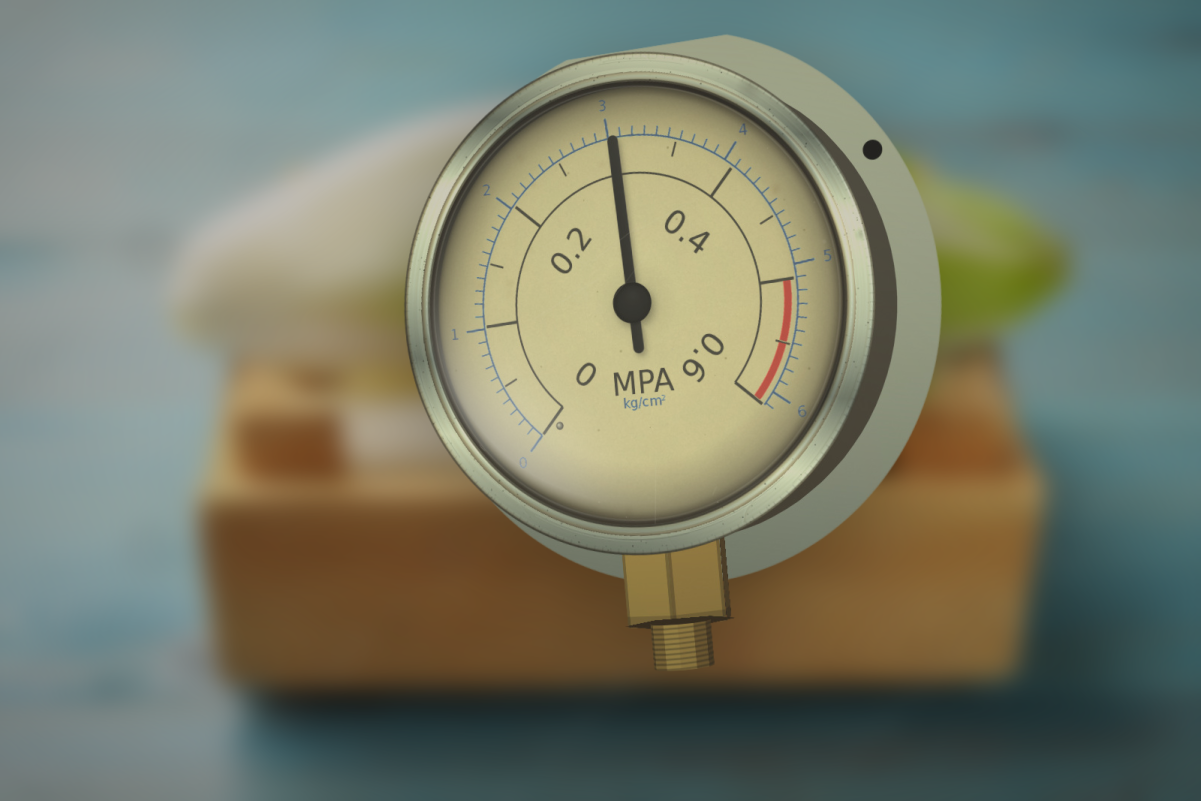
MPa 0.3
